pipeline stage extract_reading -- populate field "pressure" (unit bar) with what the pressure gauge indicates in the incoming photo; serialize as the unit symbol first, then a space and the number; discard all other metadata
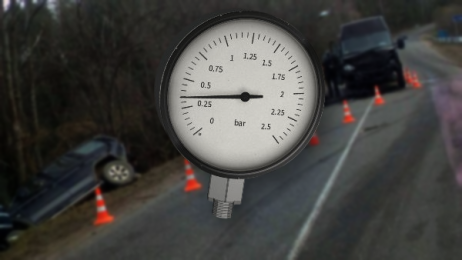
bar 0.35
